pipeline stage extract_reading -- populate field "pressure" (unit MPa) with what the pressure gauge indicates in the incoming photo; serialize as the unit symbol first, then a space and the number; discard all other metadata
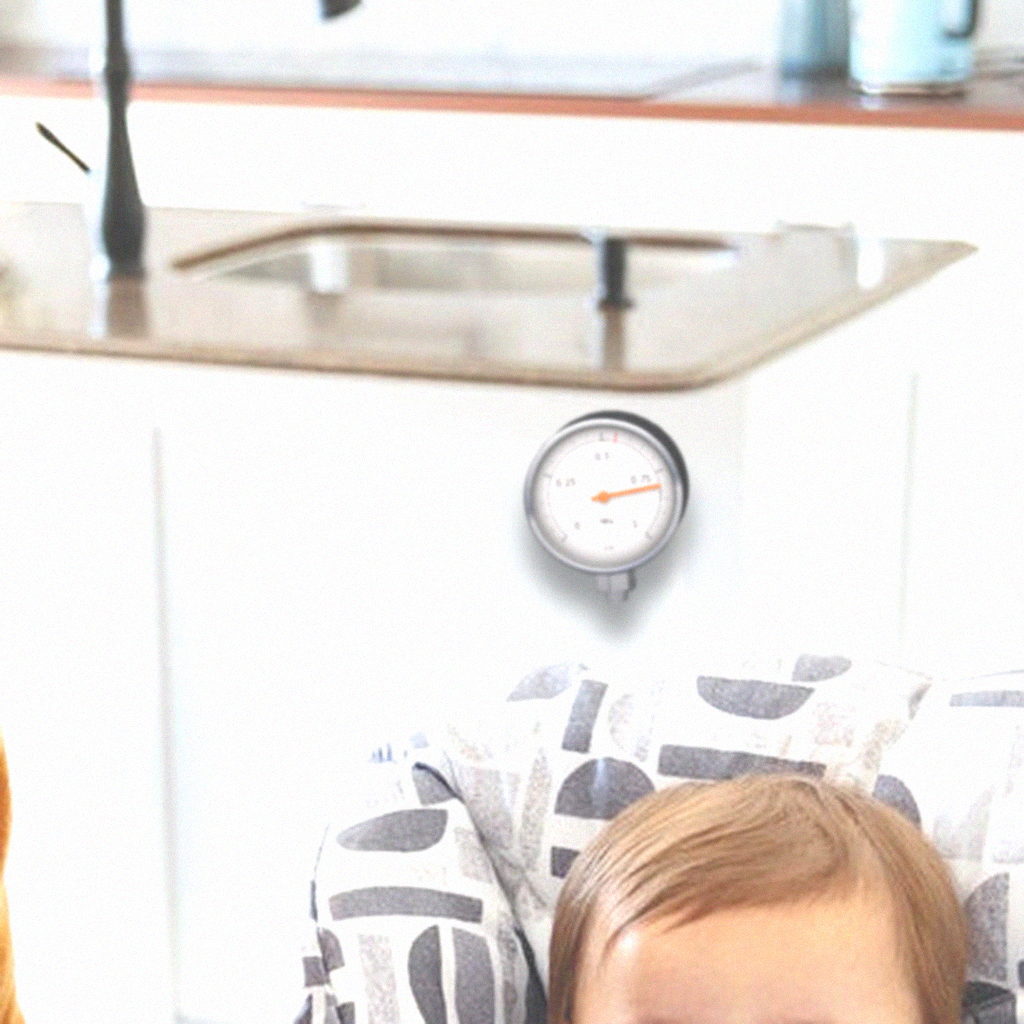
MPa 0.8
